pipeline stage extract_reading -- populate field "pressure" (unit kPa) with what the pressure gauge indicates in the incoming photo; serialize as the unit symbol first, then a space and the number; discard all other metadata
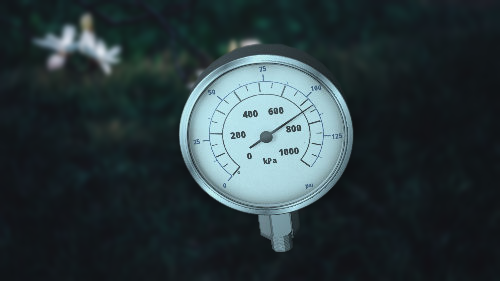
kPa 725
